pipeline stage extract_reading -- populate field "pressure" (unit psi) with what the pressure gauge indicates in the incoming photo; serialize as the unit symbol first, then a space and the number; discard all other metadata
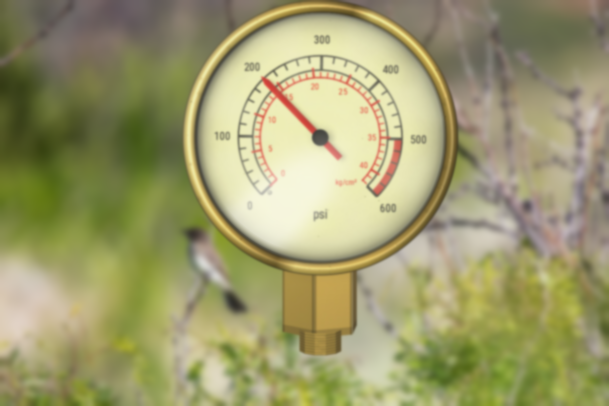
psi 200
